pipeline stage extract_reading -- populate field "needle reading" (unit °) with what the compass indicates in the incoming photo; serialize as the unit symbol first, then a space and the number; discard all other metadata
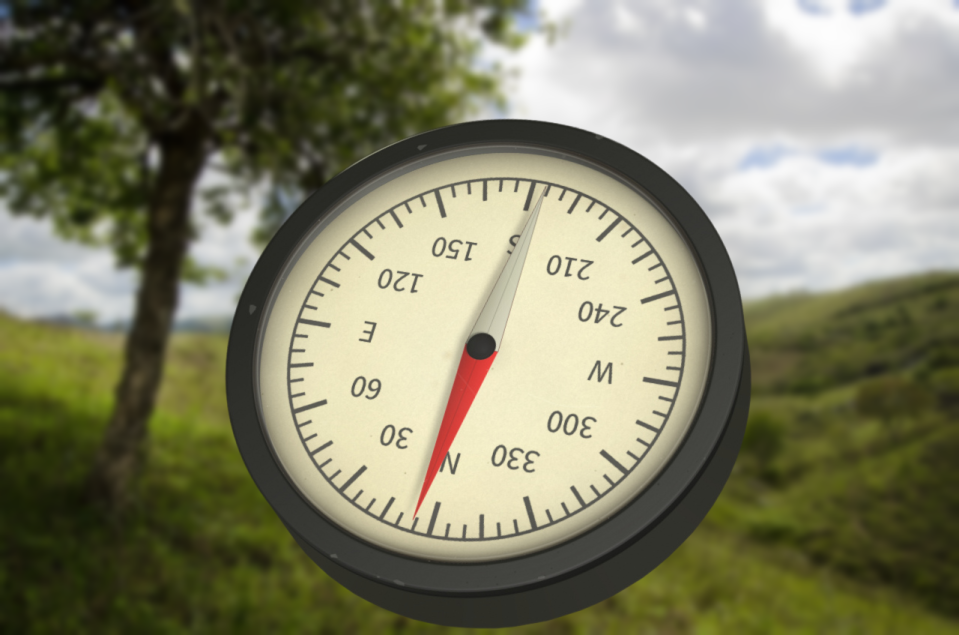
° 5
